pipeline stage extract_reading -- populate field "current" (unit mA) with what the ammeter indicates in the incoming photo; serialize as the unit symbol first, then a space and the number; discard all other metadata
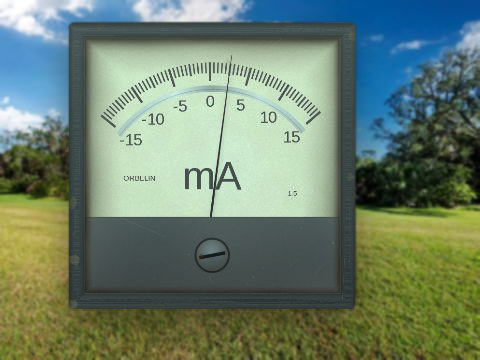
mA 2.5
